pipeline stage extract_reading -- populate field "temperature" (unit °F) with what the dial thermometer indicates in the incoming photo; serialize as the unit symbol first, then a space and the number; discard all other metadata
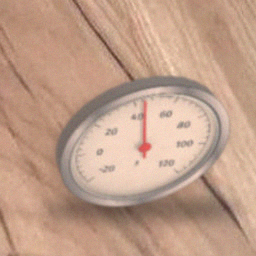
°F 44
